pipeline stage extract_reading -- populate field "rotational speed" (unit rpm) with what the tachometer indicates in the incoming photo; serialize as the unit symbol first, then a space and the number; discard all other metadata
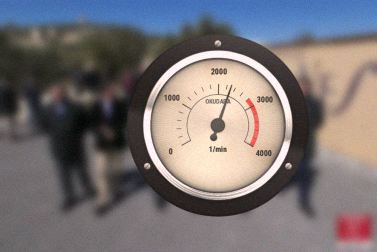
rpm 2300
